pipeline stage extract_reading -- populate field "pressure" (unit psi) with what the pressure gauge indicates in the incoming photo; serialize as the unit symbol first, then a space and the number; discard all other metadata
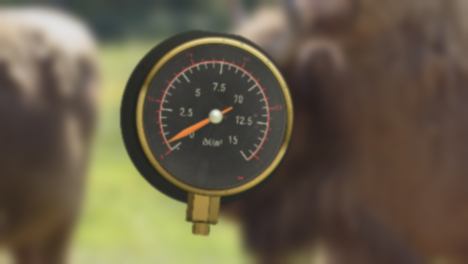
psi 0.5
